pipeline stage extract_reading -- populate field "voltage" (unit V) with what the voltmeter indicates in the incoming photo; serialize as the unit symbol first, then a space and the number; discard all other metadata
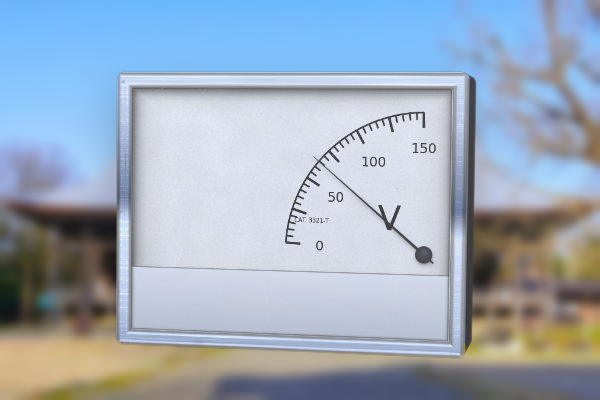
V 65
